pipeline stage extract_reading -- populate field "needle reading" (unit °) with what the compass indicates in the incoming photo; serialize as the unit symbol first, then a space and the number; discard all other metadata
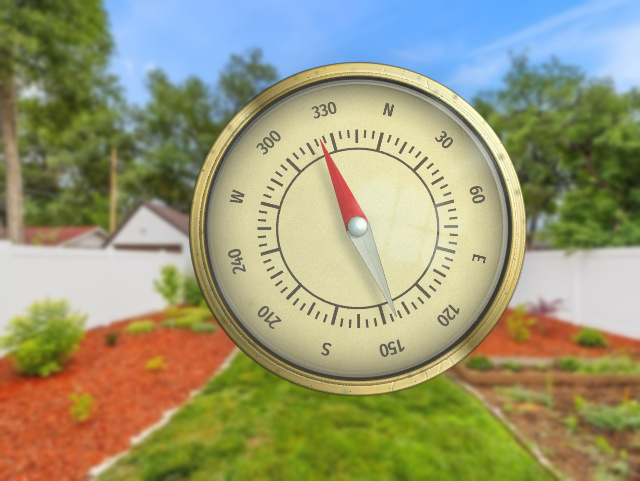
° 322.5
